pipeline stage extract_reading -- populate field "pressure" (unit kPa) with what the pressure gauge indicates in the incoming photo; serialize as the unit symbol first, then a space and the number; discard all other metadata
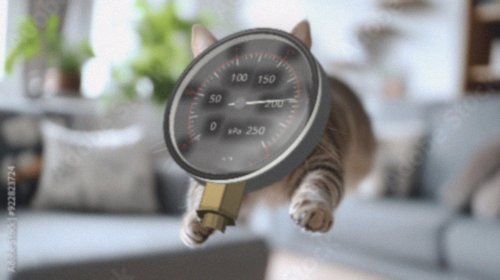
kPa 200
